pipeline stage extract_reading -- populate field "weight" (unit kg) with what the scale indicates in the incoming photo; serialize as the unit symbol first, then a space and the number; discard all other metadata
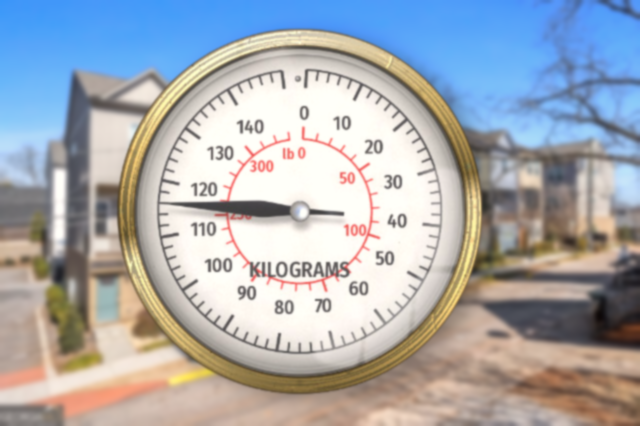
kg 116
